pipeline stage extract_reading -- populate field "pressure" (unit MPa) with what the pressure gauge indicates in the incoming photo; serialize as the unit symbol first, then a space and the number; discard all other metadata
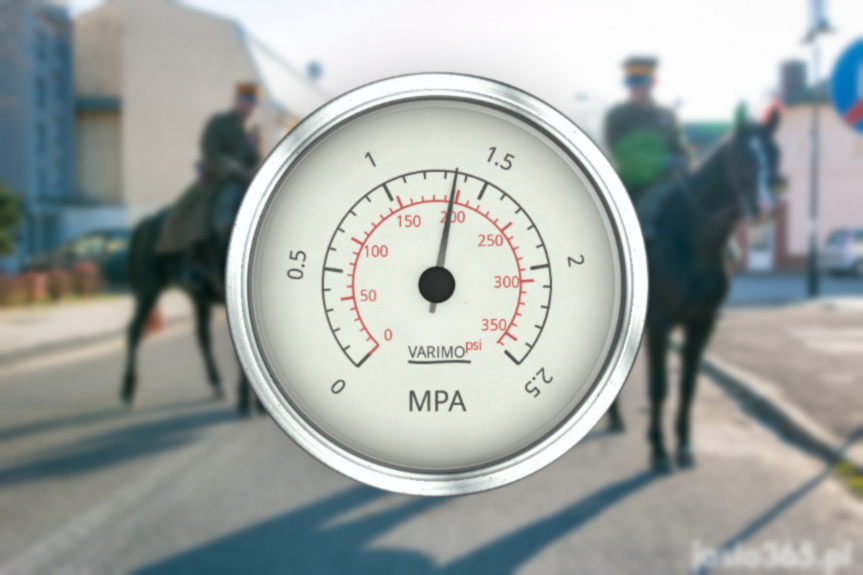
MPa 1.35
